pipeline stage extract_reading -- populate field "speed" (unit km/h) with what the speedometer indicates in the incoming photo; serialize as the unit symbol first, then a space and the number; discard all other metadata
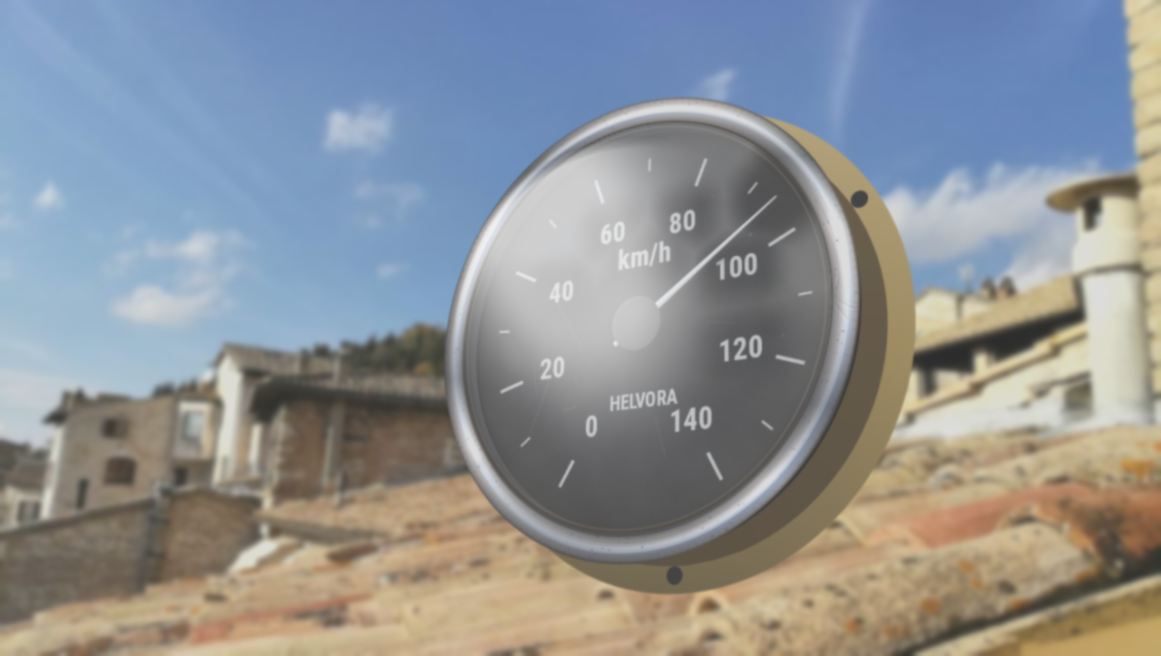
km/h 95
